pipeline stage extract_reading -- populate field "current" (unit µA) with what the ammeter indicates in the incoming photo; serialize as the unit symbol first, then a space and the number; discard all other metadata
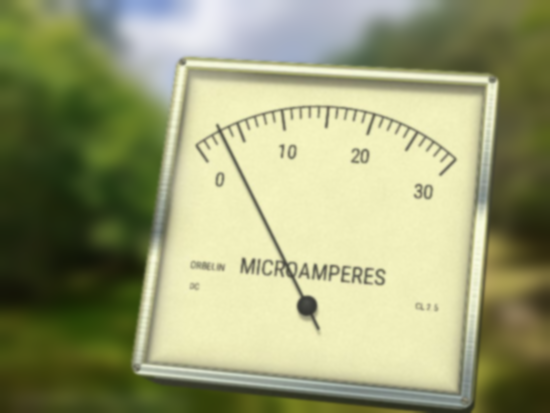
µA 3
